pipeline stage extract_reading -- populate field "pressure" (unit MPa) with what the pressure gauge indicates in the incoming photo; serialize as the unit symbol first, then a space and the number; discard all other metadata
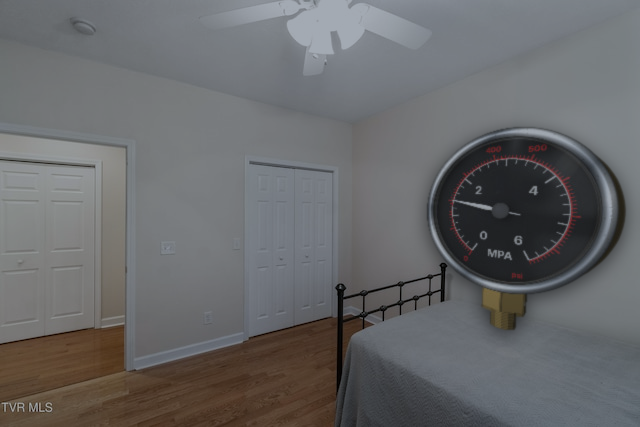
MPa 1.4
